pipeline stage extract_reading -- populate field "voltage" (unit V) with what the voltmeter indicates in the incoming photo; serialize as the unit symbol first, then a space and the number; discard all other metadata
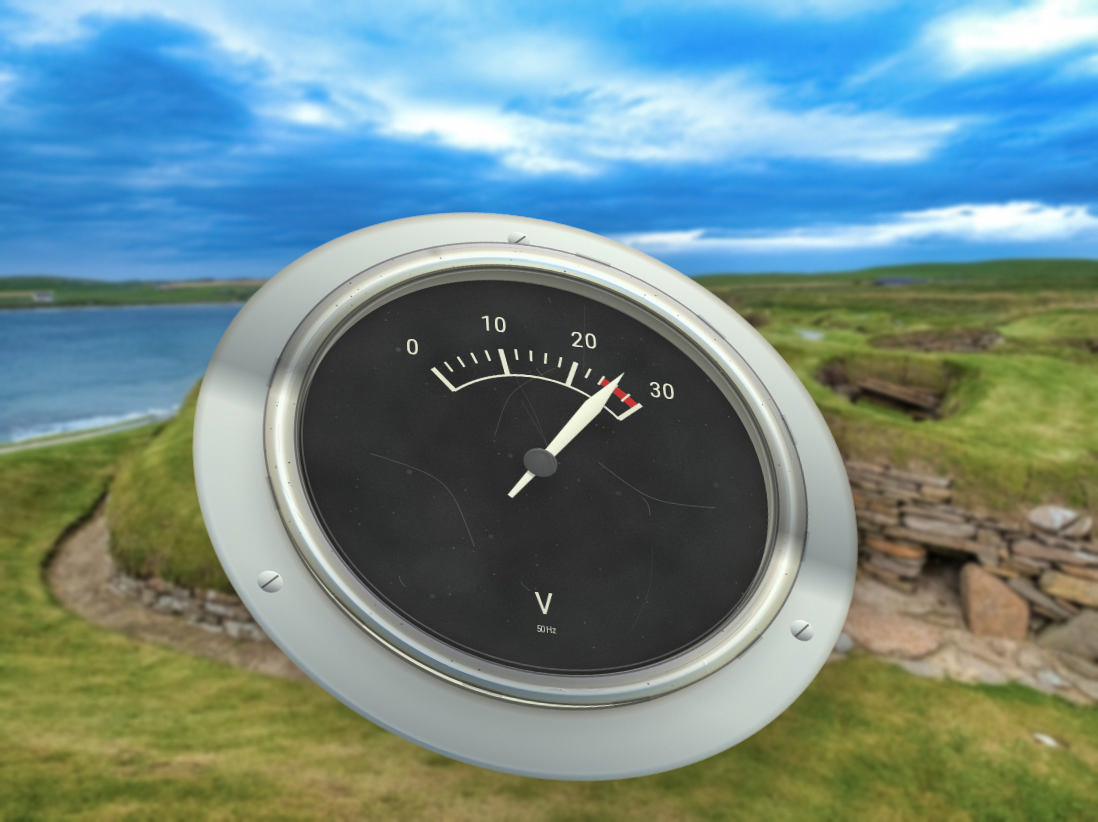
V 26
